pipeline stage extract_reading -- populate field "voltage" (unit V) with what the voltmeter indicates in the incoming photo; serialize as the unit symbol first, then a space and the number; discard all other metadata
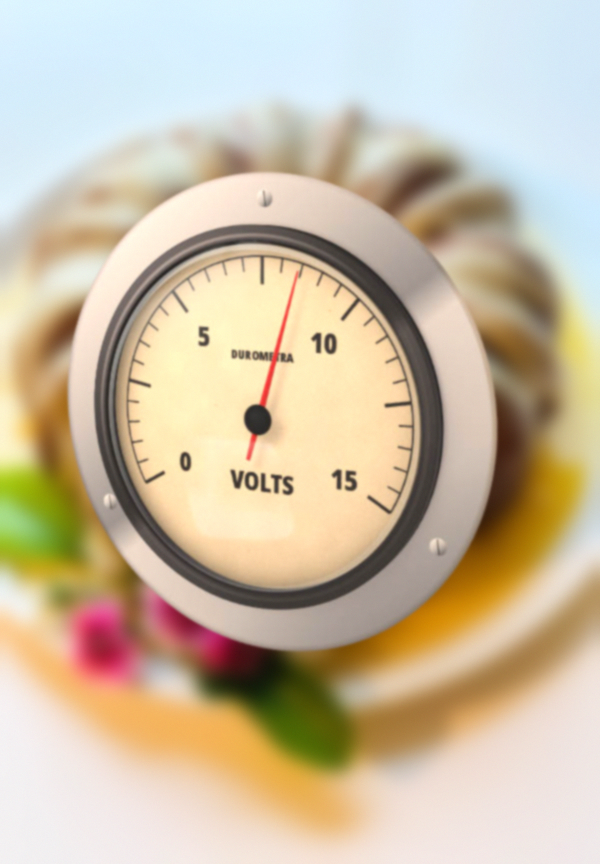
V 8.5
